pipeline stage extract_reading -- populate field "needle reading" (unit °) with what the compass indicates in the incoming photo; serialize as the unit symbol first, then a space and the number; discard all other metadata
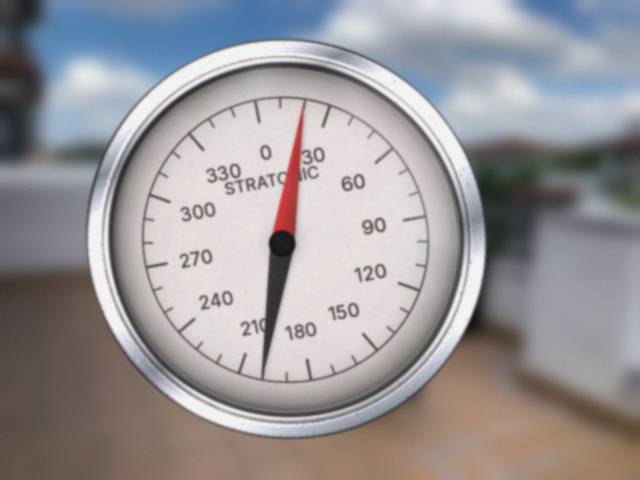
° 20
